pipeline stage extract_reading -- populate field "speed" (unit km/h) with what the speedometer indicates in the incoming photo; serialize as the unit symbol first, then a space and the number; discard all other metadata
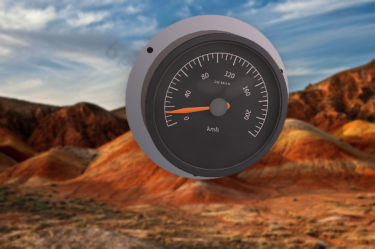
km/h 15
